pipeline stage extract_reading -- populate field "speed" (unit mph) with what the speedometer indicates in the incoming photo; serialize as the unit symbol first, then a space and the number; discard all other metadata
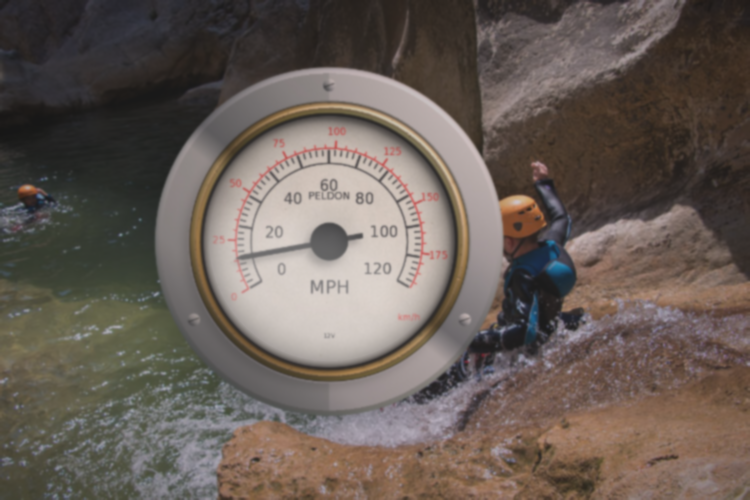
mph 10
